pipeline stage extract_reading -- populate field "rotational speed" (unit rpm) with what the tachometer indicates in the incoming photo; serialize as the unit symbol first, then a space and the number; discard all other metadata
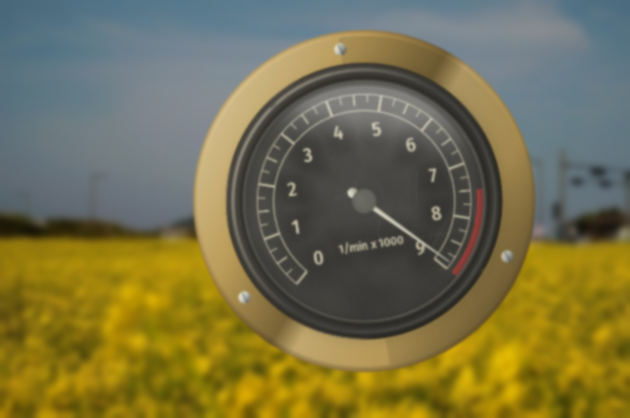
rpm 8875
